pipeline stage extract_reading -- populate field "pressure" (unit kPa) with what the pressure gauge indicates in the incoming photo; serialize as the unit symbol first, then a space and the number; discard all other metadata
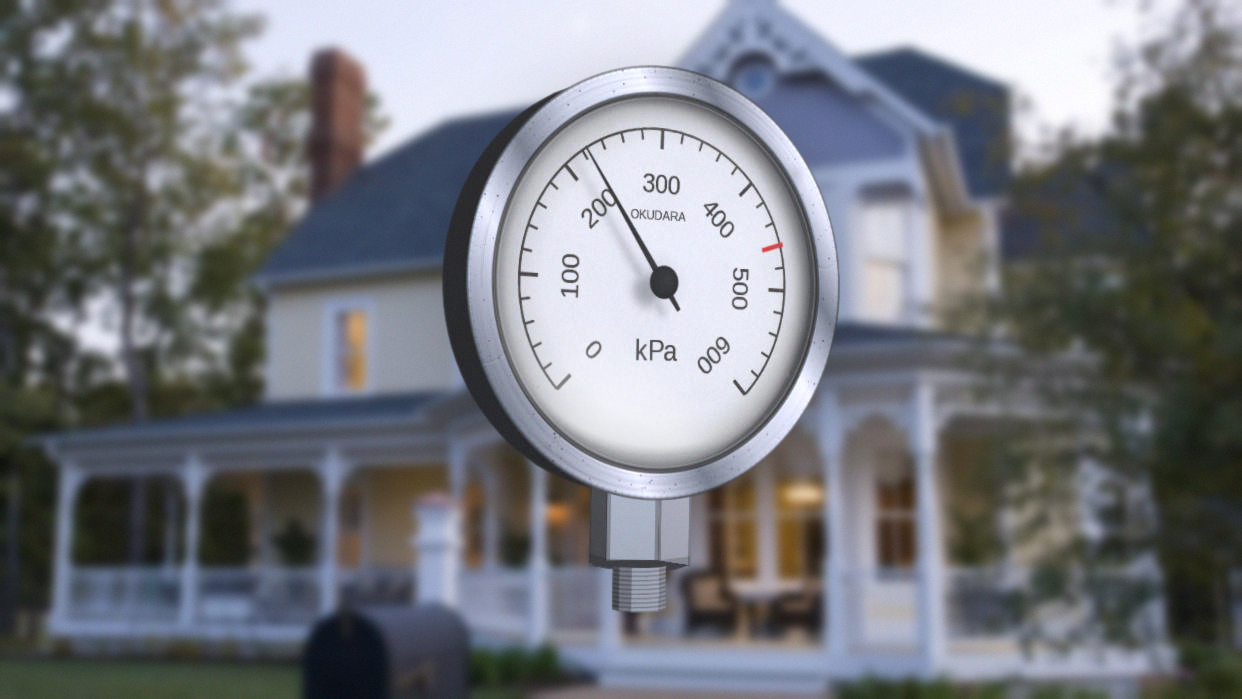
kPa 220
